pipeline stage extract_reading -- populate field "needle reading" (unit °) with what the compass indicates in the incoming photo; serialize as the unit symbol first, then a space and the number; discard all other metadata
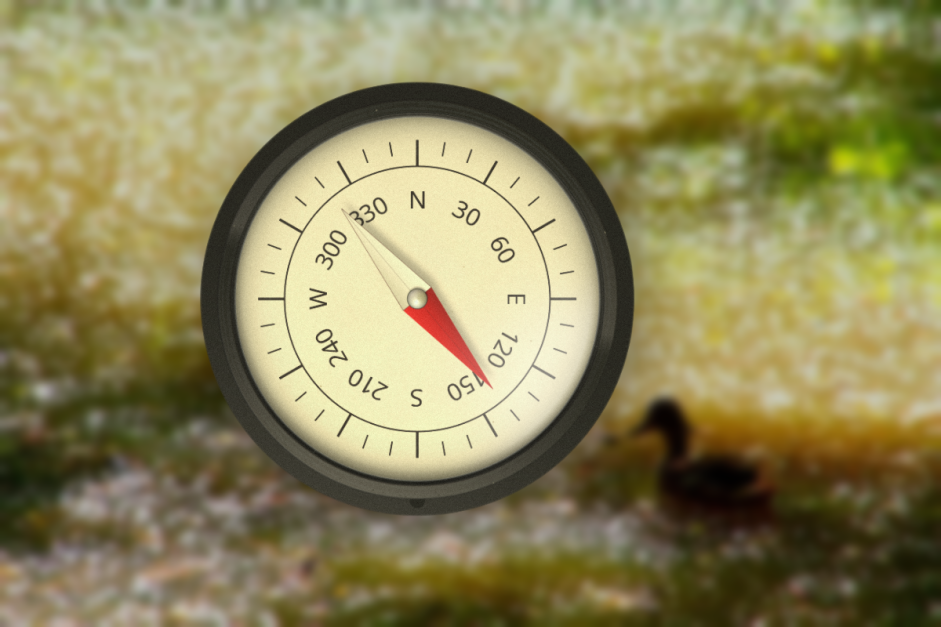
° 140
